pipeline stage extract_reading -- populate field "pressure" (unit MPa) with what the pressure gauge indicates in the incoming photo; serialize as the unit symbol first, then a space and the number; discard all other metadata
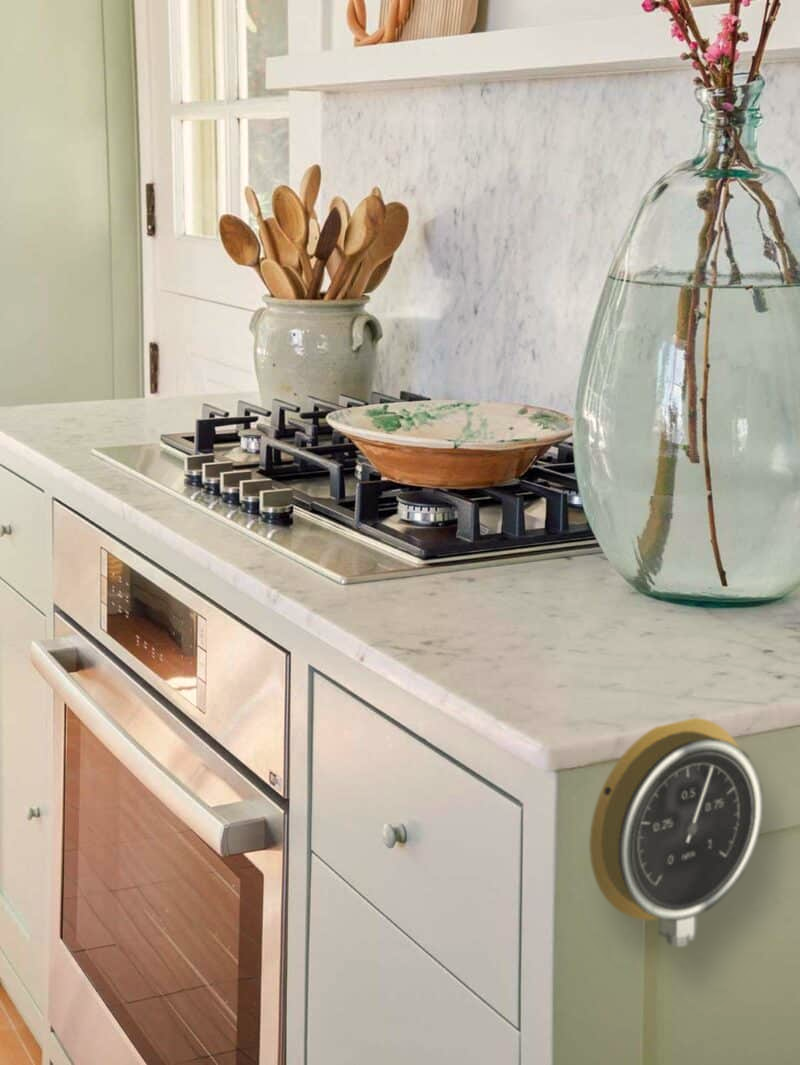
MPa 0.6
